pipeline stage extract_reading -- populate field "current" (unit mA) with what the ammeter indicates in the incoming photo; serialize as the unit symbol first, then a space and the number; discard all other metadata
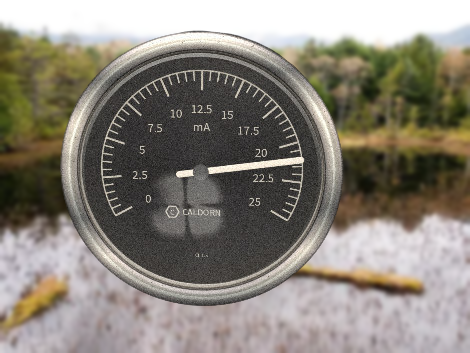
mA 21
